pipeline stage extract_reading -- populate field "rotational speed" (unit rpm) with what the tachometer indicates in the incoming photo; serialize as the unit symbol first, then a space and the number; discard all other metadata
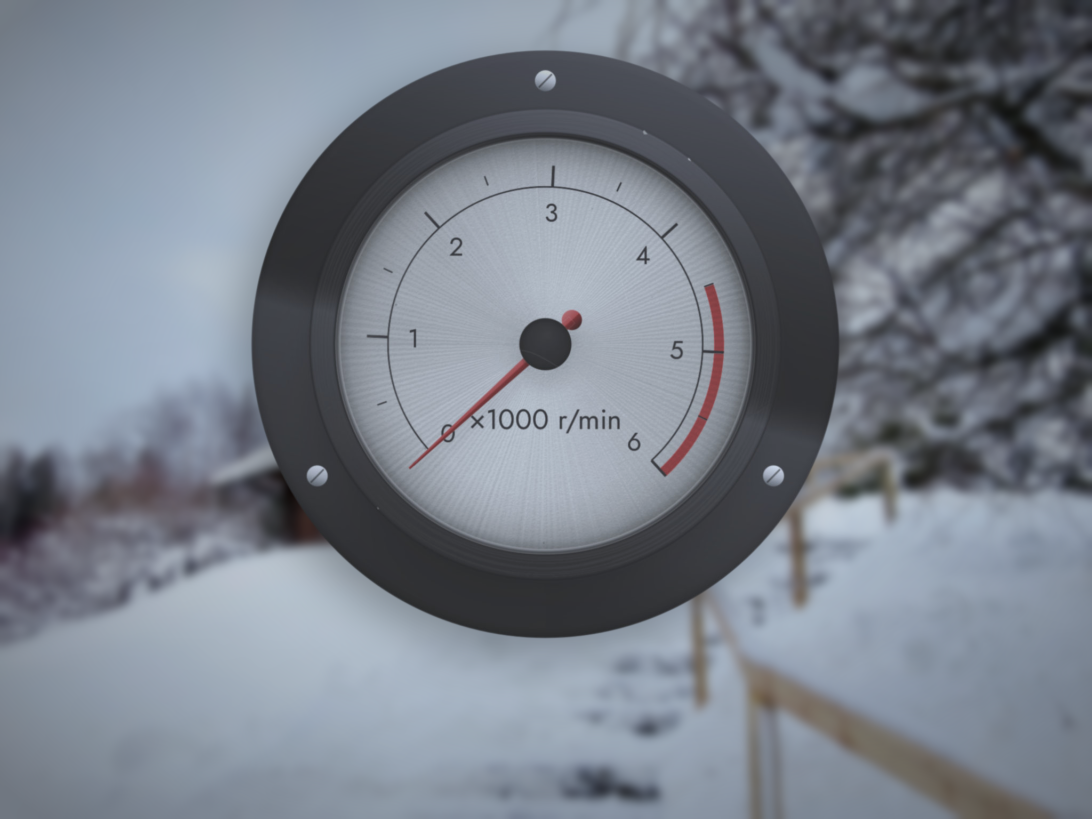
rpm 0
